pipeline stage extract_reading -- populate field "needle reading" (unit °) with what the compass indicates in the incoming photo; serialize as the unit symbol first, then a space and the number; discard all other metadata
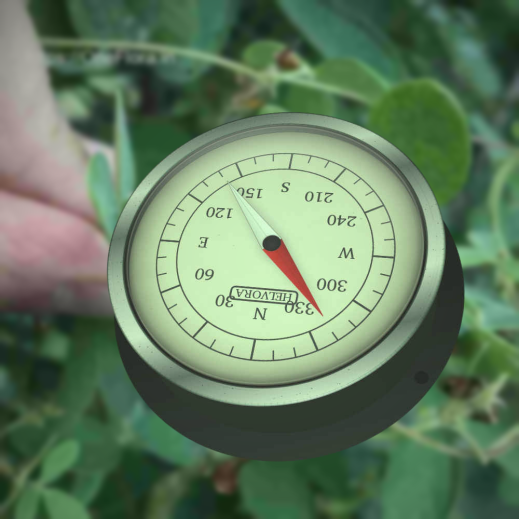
° 320
